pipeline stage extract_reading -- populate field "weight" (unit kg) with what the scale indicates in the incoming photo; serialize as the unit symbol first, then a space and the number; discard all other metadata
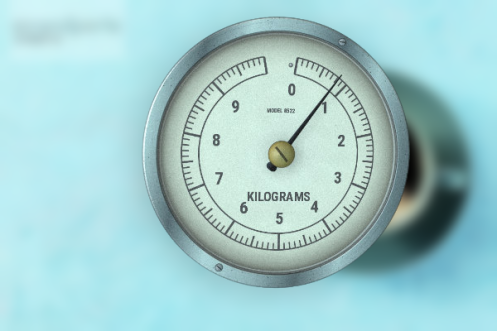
kg 0.8
